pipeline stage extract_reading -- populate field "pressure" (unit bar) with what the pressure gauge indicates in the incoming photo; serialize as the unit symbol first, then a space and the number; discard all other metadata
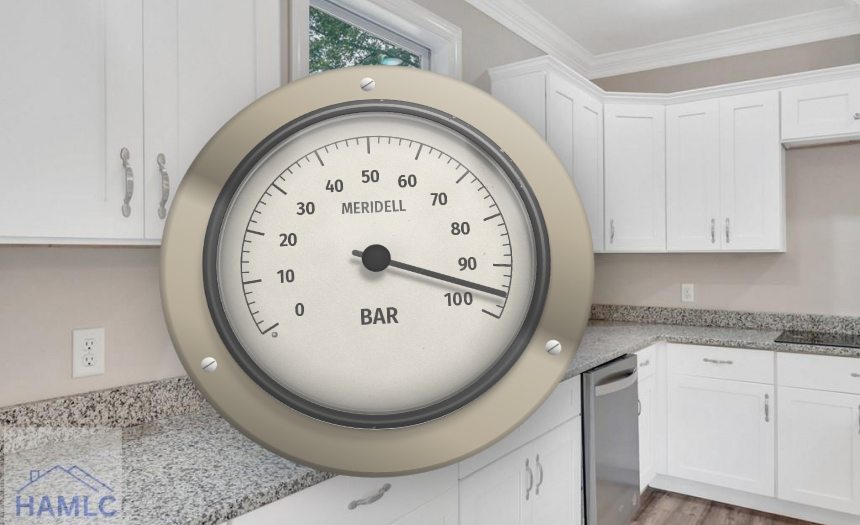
bar 96
